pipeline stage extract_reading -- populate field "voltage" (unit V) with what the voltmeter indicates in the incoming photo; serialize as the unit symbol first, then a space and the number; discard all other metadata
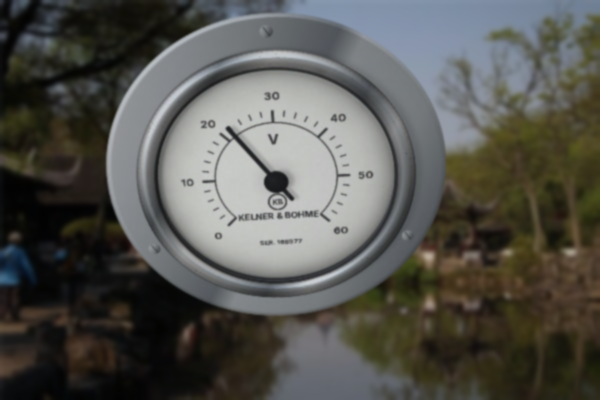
V 22
